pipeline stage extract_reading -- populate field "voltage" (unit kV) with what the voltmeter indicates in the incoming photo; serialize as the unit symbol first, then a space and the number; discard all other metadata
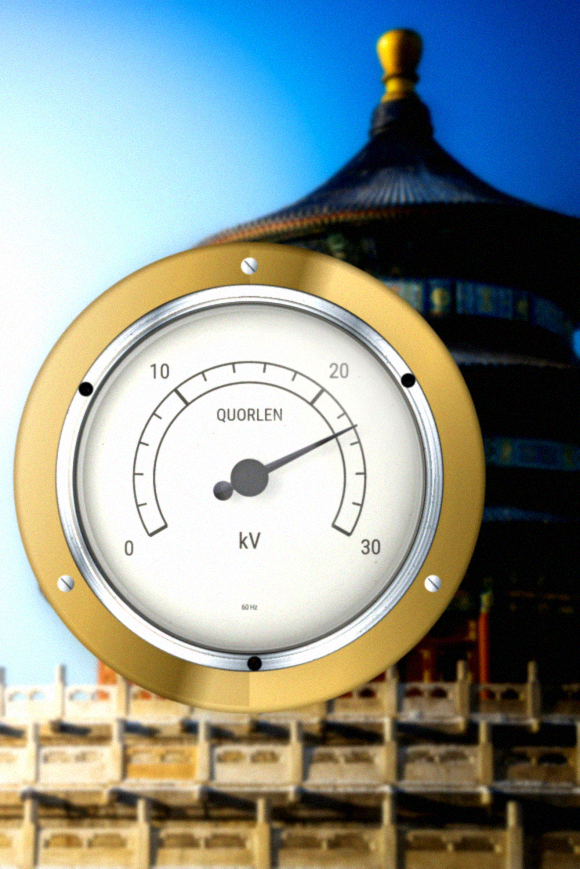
kV 23
